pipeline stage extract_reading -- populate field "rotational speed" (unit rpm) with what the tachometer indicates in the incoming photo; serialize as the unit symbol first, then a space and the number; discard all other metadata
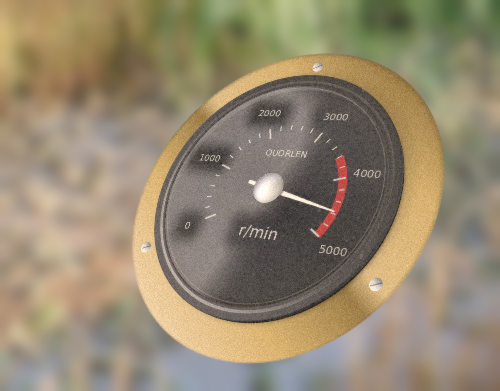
rpm 4600
